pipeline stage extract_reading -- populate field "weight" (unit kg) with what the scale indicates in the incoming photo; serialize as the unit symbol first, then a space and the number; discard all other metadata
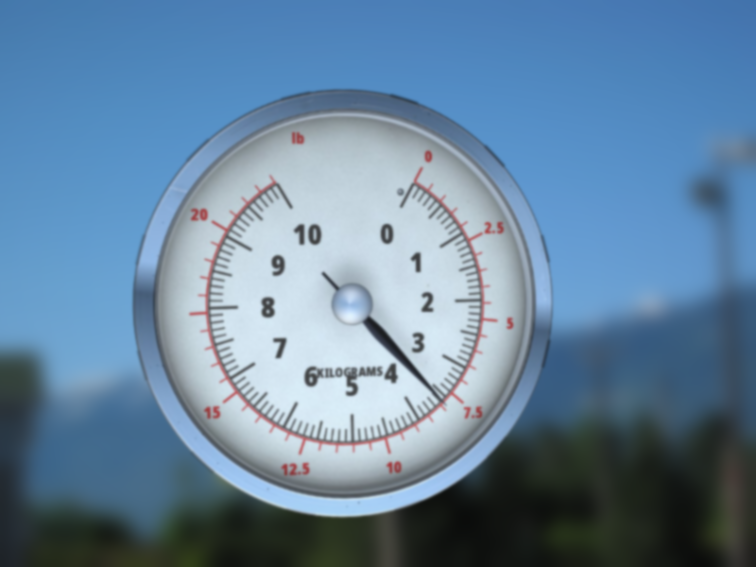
kg 3.6
